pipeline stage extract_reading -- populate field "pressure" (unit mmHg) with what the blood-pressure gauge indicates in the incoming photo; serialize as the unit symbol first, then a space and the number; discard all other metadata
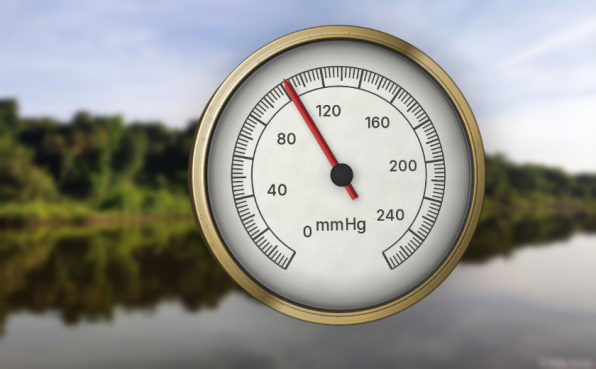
mmHg 102
